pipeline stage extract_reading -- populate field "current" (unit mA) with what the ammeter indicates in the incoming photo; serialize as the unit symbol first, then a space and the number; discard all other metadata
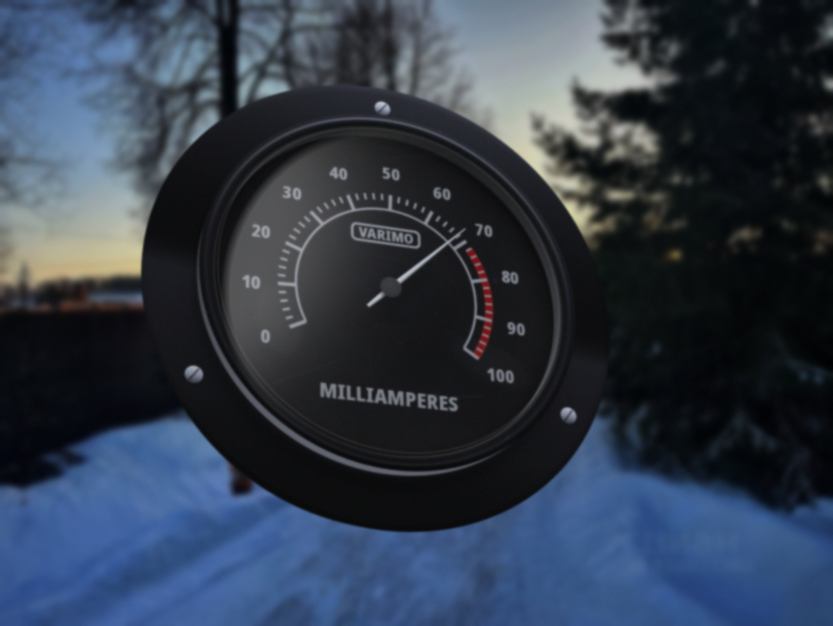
mA 68
